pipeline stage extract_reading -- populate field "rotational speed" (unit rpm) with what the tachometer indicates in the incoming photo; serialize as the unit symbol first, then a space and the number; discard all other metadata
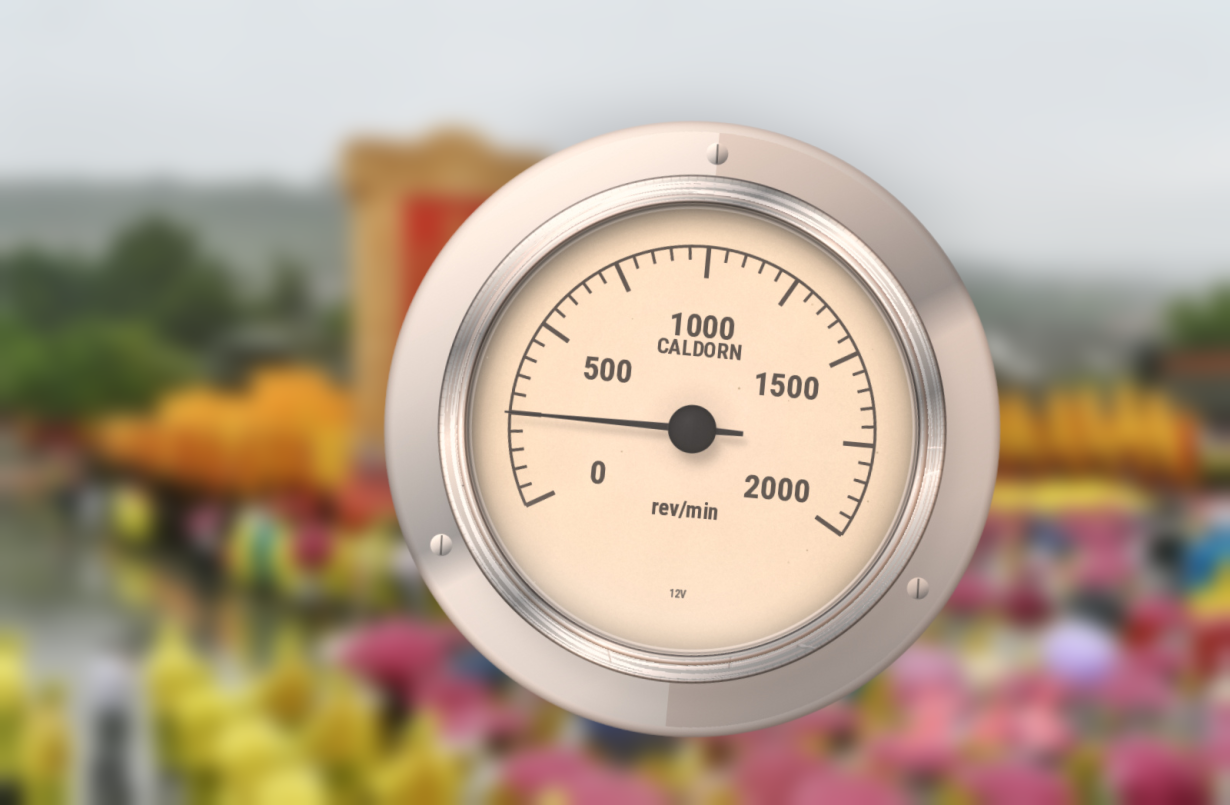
rpm 250
